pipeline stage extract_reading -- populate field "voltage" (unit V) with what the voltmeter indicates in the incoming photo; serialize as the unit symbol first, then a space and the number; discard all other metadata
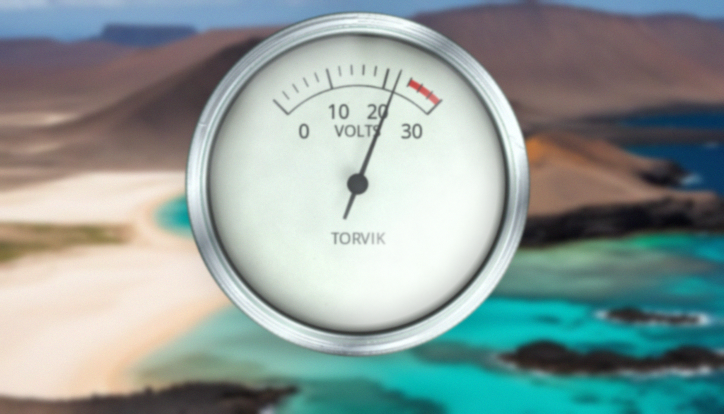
V 22
